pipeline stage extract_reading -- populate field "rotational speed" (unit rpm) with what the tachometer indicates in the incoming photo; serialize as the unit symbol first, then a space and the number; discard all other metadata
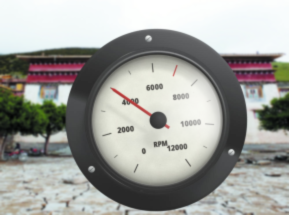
rpm 4000
